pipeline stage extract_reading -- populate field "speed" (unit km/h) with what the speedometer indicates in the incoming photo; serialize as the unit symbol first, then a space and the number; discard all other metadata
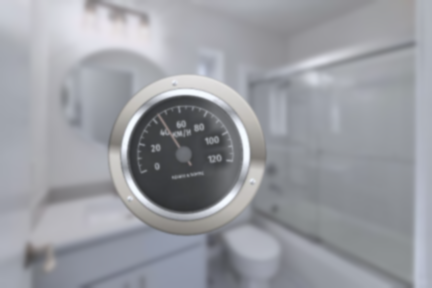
km/h 45
